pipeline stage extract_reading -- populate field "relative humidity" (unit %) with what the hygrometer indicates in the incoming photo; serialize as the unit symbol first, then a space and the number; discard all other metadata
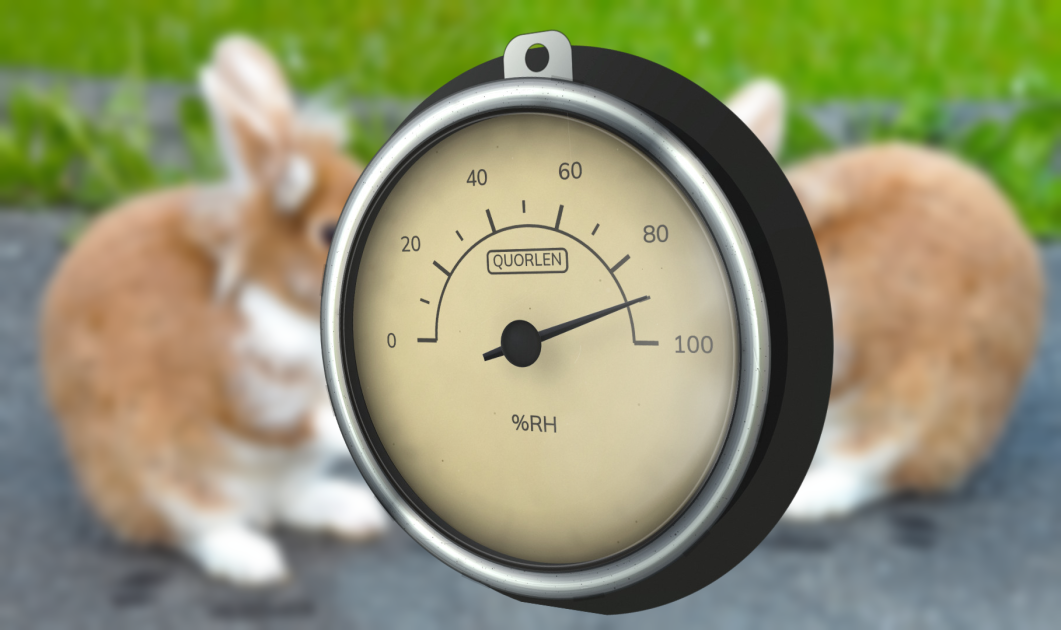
% 90
